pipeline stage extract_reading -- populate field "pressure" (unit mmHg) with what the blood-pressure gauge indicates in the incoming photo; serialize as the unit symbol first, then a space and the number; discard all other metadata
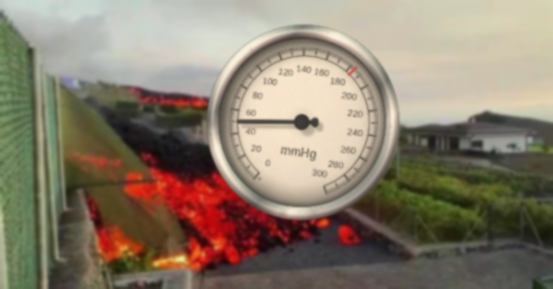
mmHg 50
